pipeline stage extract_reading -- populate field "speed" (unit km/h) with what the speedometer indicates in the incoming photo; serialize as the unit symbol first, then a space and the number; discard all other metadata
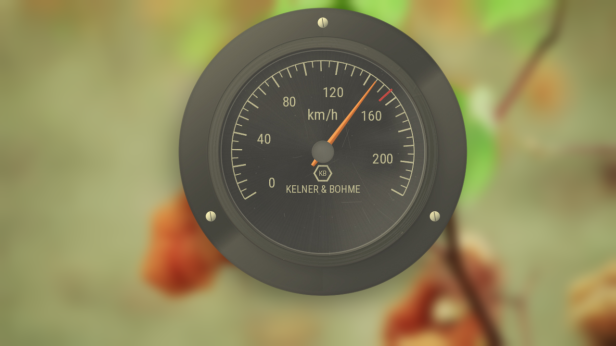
km/h 145
